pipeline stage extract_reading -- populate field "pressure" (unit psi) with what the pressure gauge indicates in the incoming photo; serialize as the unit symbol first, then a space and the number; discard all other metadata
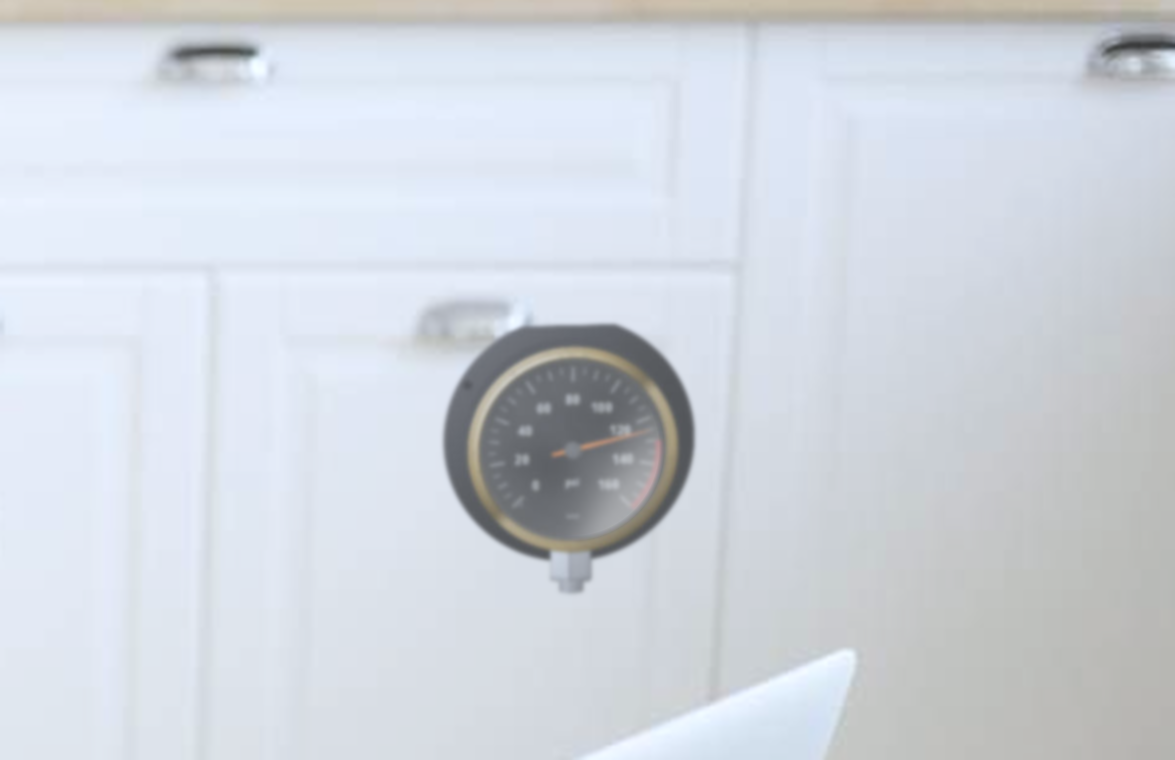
psi 125
